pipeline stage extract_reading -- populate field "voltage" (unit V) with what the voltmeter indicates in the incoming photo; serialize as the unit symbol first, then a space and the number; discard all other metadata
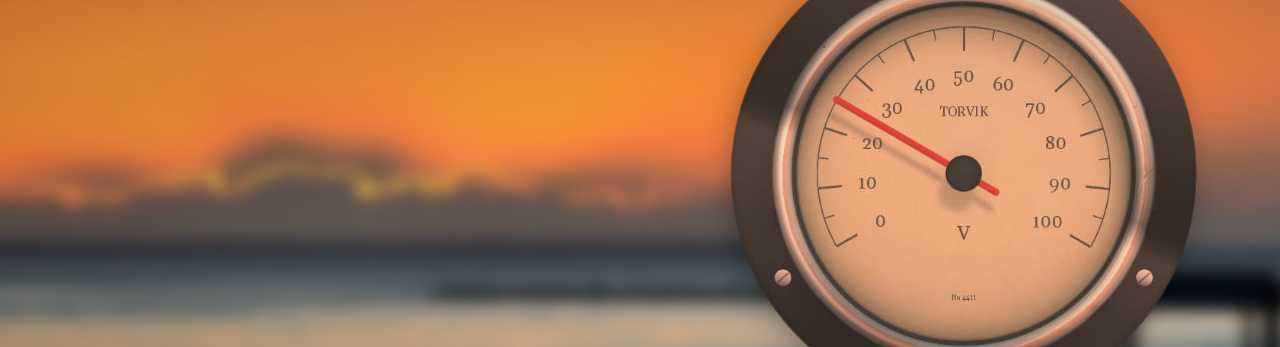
V 25
